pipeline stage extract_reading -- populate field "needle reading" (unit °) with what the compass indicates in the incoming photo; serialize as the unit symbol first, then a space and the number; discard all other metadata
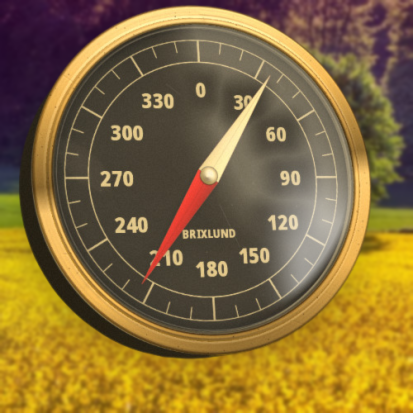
° 215
